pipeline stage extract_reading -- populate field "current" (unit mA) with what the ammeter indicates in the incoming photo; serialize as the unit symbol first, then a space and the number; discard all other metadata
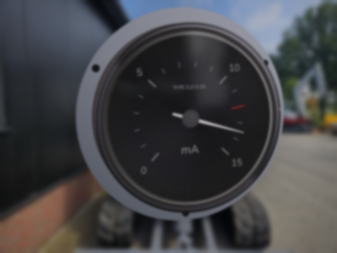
mA 13.5
